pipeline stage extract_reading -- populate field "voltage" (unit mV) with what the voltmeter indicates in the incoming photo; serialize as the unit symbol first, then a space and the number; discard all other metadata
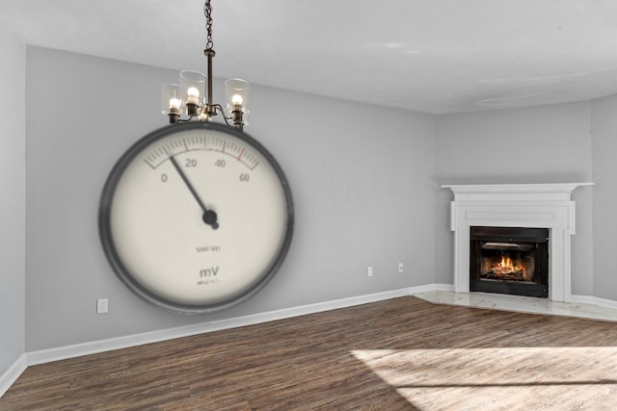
mV 10
